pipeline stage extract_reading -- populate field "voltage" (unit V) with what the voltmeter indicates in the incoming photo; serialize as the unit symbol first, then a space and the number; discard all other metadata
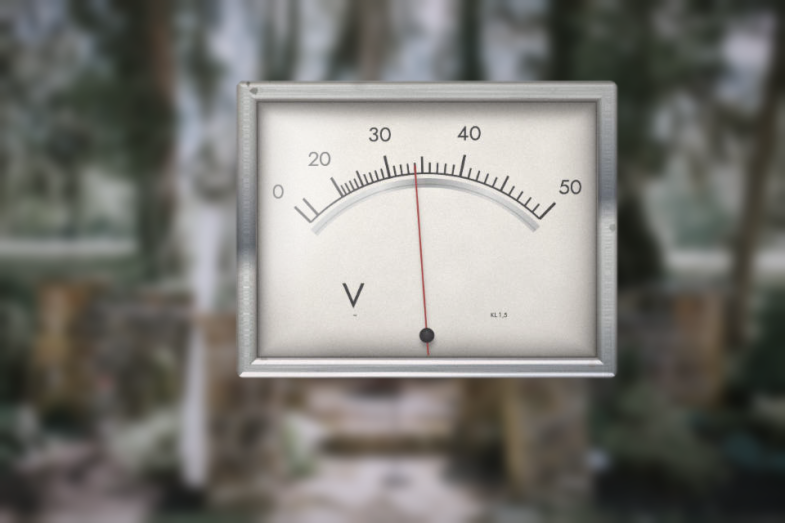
V 34
